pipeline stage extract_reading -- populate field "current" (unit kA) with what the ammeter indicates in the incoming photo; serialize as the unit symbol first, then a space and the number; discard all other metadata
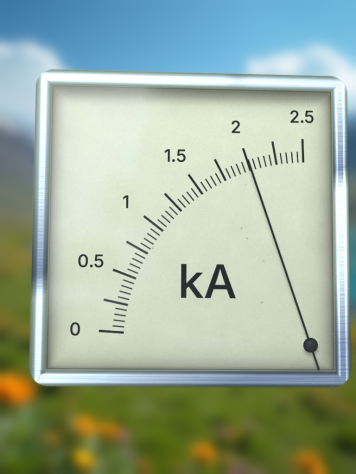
kA 2
